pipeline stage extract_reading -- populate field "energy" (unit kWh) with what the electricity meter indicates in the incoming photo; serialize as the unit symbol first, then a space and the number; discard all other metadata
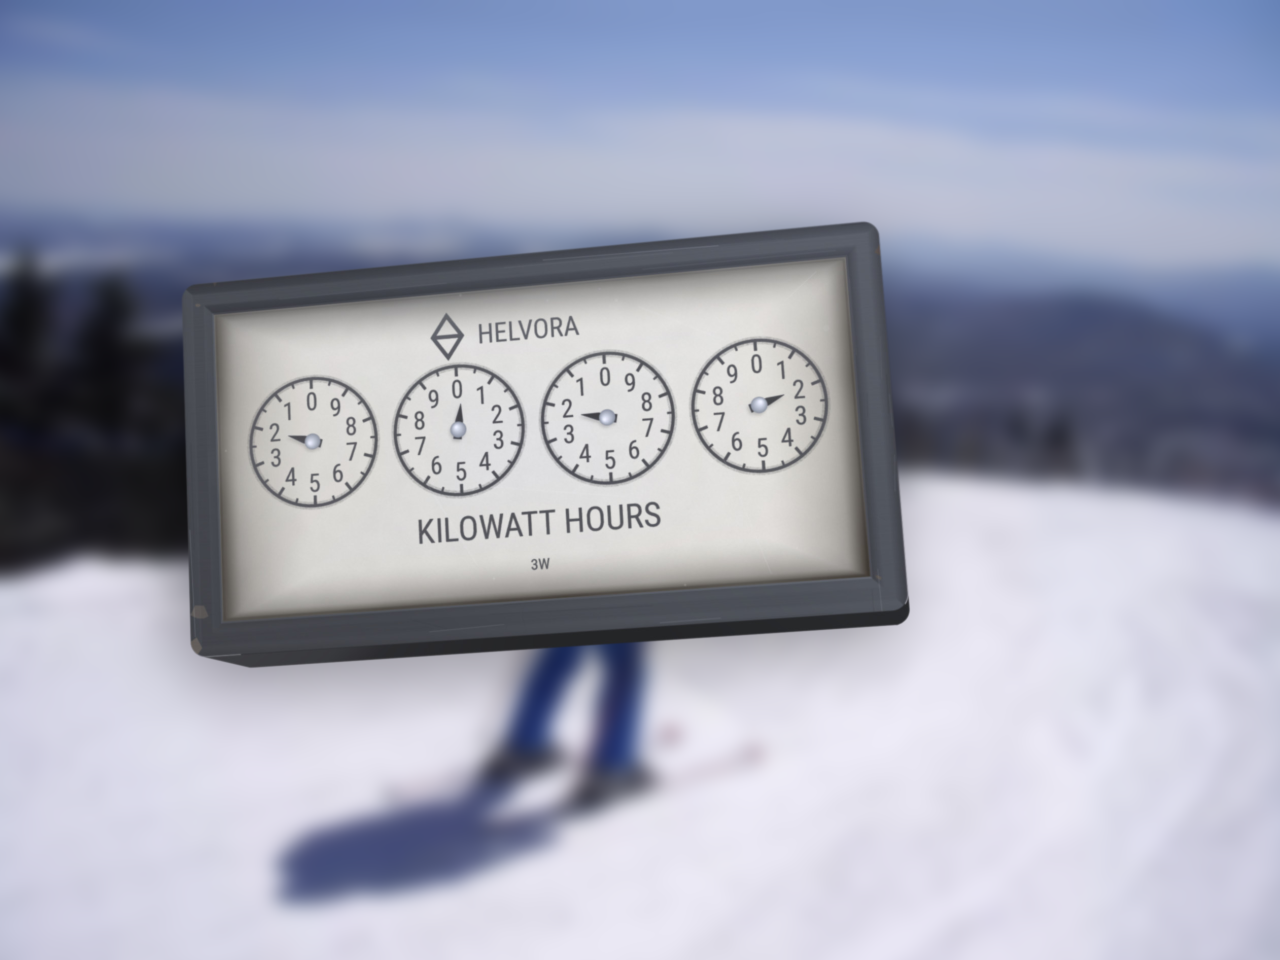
kWh 2022
